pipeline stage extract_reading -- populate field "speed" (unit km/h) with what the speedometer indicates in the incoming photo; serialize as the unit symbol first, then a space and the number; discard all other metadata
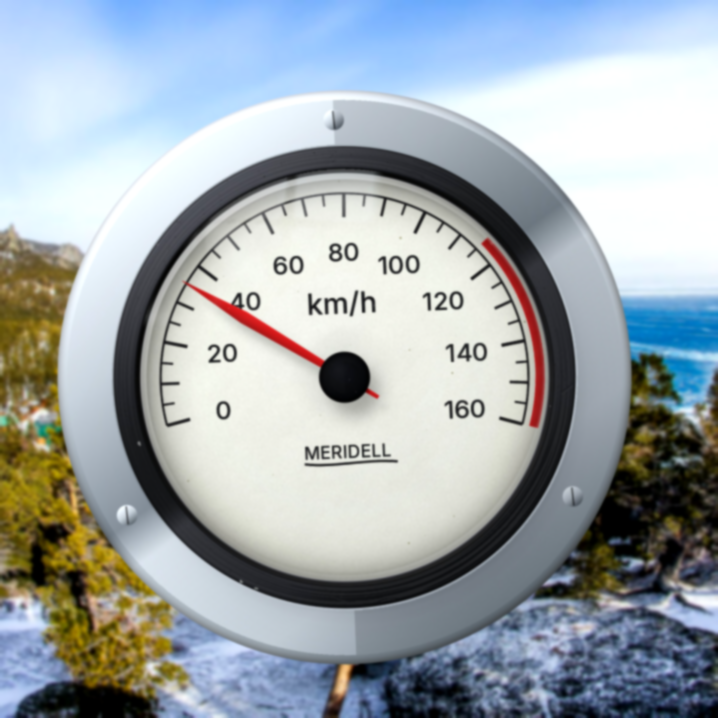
km/h 35
